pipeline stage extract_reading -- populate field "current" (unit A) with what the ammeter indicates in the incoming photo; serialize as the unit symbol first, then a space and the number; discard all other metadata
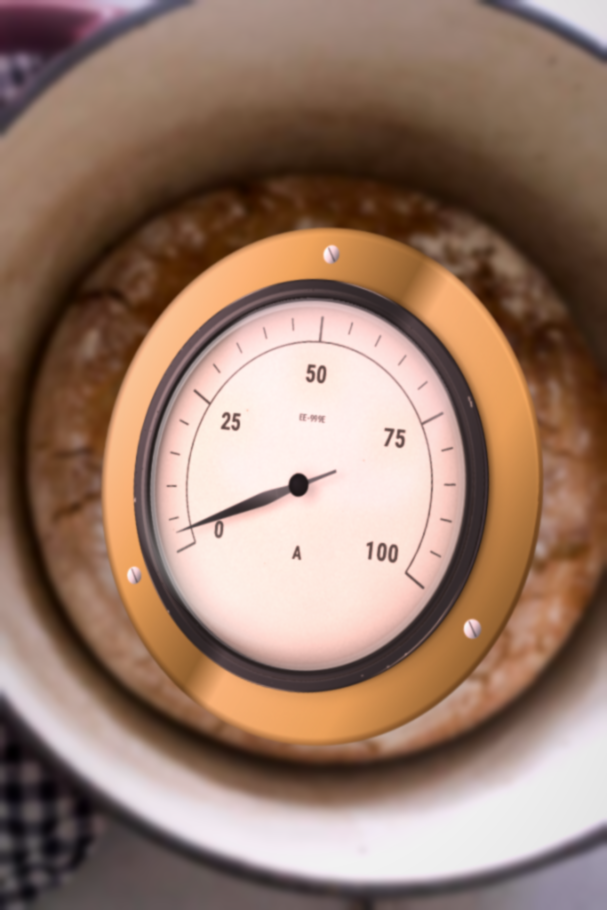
A 2.5
